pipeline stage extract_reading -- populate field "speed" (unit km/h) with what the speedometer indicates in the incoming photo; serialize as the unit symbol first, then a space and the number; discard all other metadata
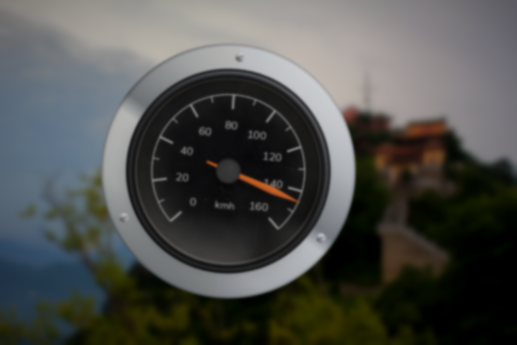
km/h 145
